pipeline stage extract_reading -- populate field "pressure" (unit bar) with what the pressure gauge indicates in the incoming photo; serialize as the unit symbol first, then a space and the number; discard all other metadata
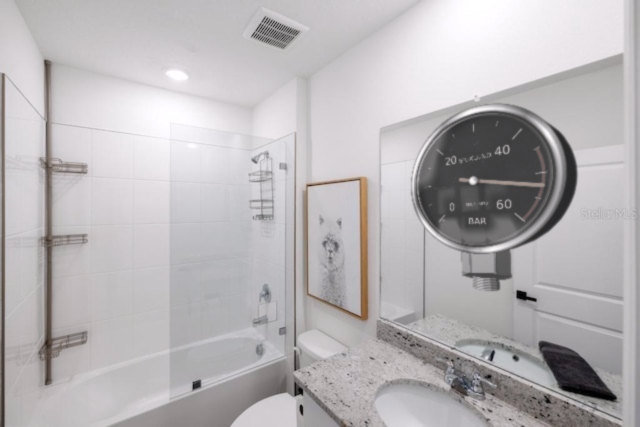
bar 52.5
